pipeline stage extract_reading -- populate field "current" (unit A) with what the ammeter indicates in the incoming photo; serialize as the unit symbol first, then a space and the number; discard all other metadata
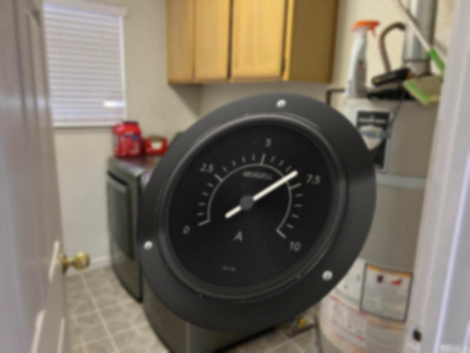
A 7
